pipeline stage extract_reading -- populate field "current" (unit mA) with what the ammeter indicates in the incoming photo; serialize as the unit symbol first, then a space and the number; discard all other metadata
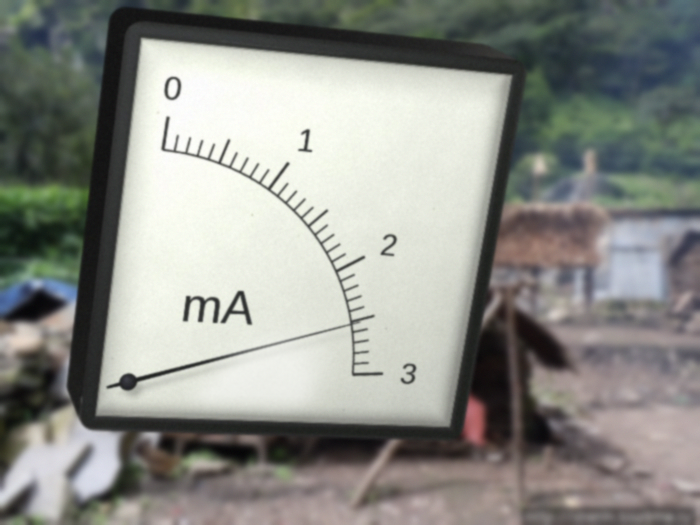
mA 2.5
